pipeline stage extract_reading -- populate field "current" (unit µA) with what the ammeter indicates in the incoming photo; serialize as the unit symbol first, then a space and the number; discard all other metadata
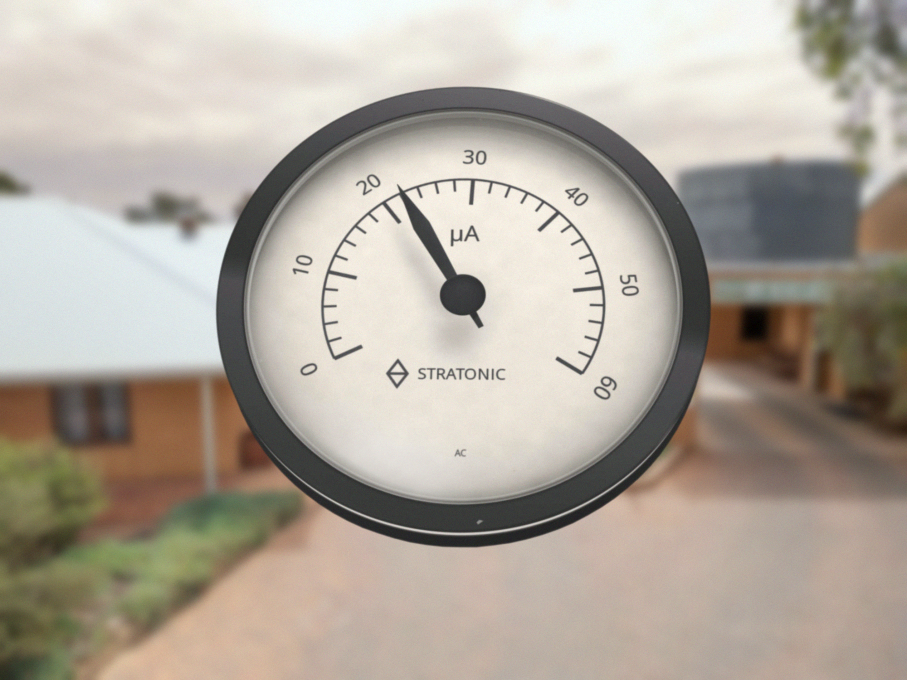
µA 22
